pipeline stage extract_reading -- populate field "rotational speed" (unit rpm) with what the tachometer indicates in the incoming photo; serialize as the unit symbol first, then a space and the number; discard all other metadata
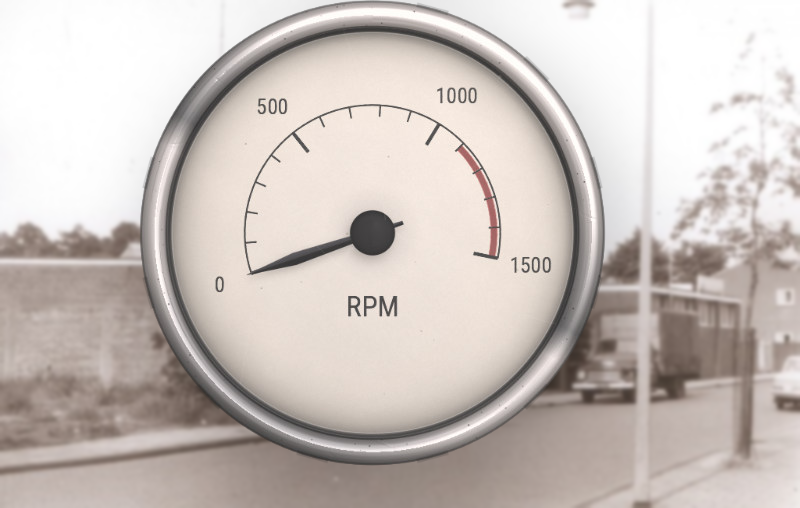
rpm 0
